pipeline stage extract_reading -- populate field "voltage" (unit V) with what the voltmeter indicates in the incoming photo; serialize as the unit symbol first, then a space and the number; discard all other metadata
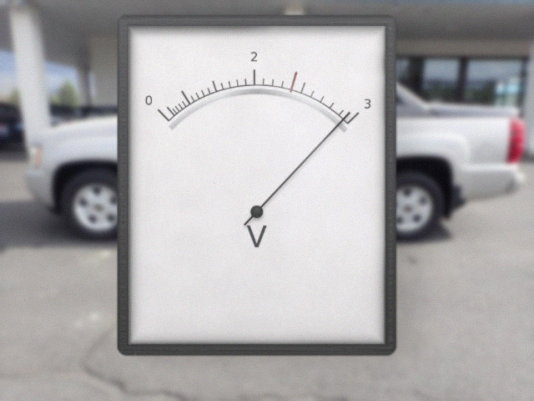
V 2.95
